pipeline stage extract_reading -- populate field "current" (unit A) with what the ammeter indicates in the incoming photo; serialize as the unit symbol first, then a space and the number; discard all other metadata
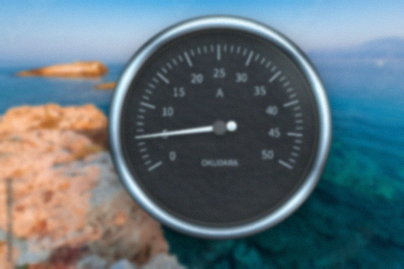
A 5
